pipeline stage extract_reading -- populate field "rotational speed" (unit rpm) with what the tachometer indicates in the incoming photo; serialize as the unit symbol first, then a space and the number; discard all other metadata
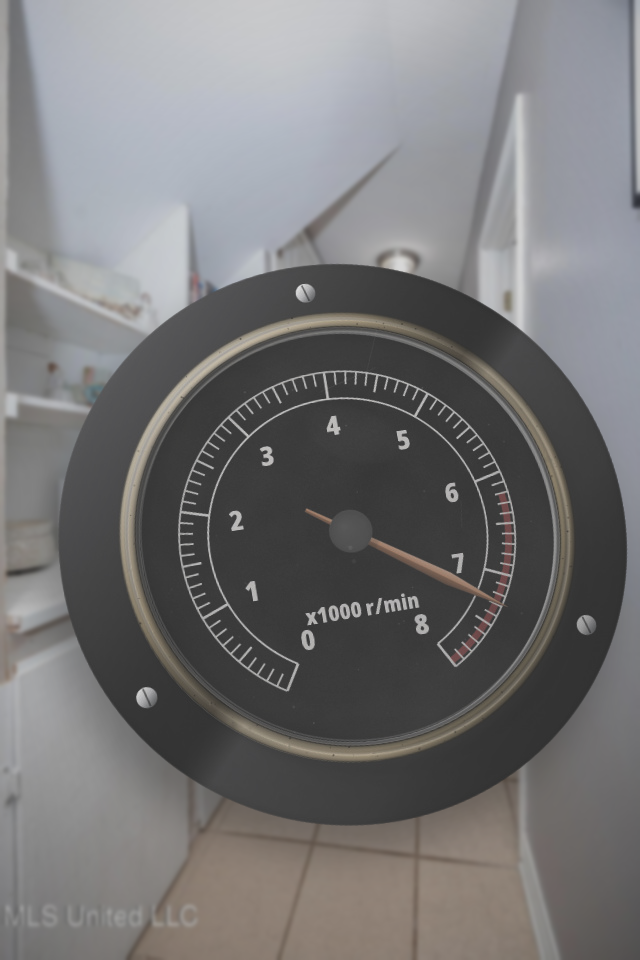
rpm 7300
